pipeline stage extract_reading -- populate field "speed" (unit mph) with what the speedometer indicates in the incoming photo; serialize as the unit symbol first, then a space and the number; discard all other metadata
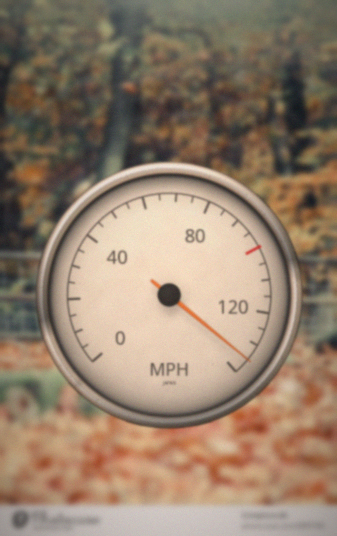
mph 135
